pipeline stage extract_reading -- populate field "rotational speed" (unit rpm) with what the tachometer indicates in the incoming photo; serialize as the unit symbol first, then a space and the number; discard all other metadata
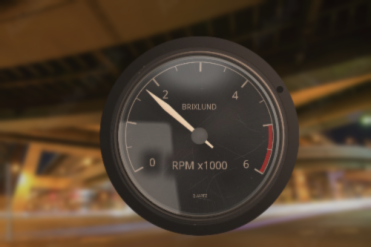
rpm 1750
